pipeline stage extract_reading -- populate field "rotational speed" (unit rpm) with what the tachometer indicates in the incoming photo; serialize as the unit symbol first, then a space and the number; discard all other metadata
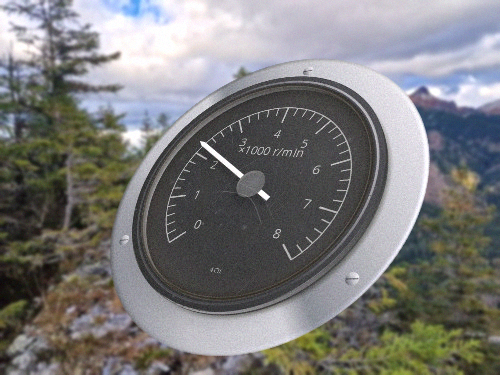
rpm 2200
